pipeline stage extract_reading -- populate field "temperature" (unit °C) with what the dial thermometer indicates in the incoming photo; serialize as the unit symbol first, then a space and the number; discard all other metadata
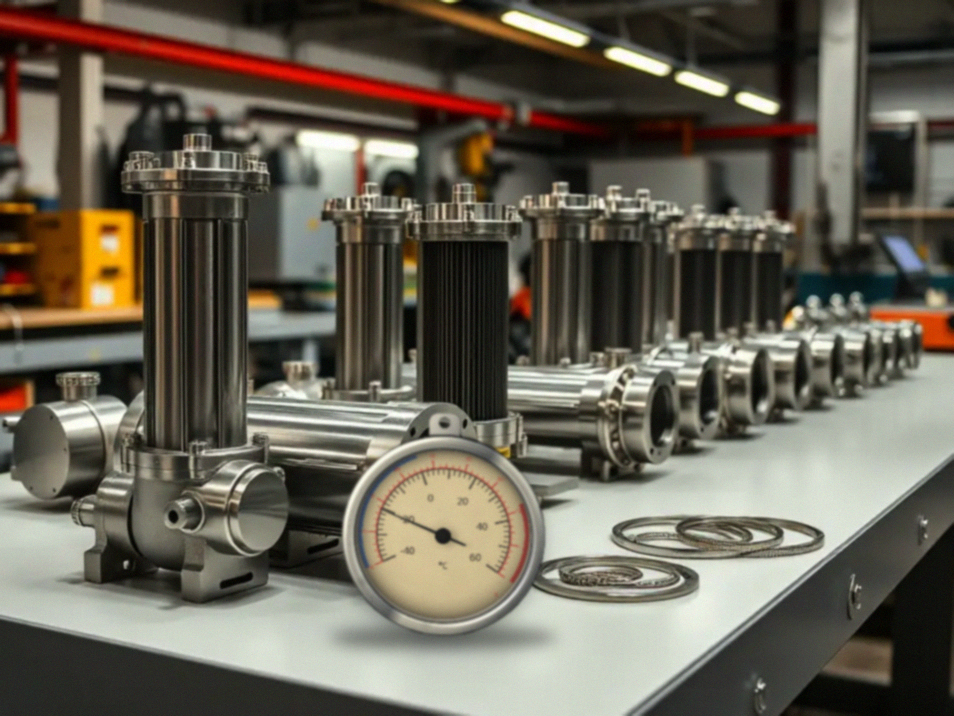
°C -20
